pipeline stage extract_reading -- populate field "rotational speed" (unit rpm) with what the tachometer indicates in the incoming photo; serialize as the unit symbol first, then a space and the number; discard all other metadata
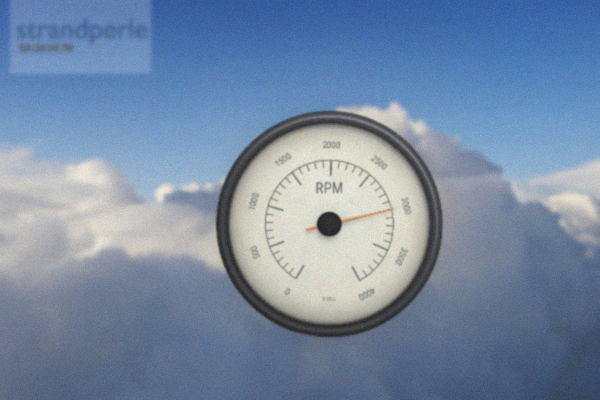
rpm 3000
